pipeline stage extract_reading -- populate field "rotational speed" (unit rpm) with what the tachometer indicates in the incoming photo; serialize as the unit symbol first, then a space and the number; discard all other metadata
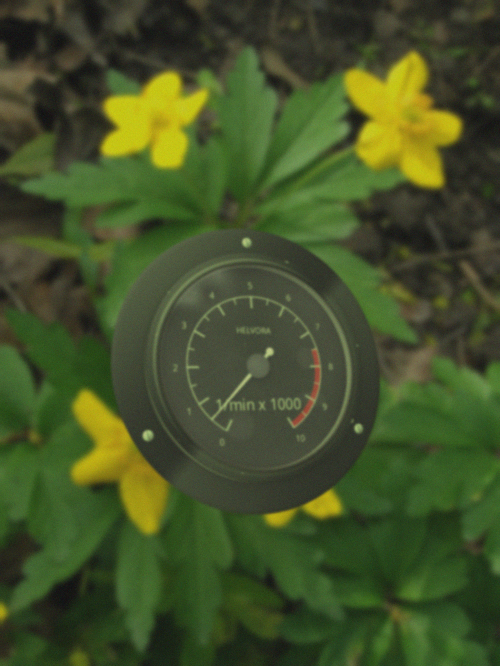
rpm 500
